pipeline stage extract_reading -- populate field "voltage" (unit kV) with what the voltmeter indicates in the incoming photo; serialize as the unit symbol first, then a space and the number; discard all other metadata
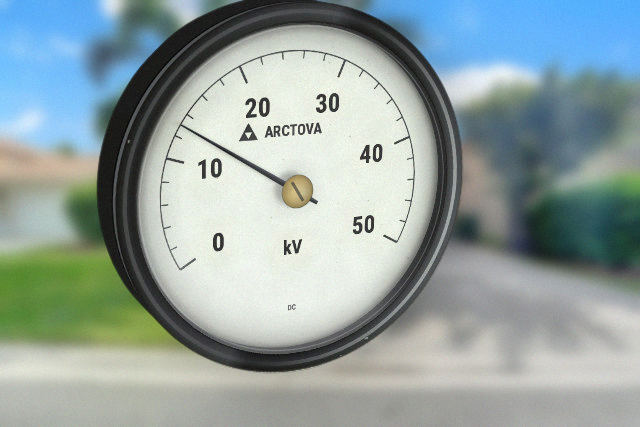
kV 13
